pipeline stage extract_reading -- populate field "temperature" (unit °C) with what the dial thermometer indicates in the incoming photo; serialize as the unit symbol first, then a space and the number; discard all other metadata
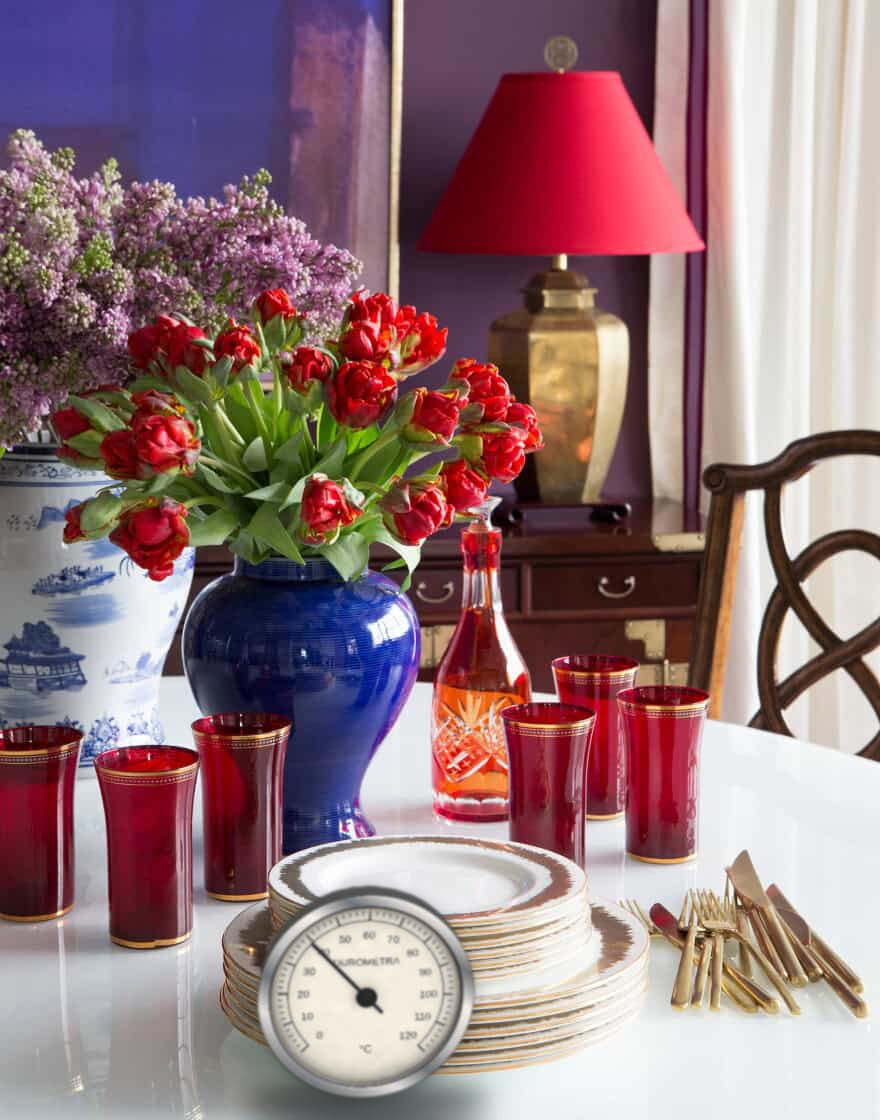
°C 40
